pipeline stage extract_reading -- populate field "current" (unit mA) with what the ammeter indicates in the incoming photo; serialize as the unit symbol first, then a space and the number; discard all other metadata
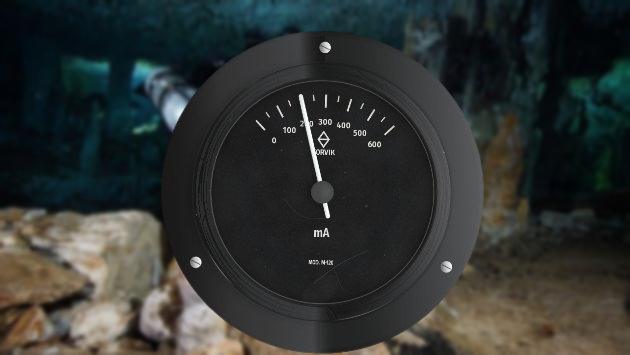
mA 200
